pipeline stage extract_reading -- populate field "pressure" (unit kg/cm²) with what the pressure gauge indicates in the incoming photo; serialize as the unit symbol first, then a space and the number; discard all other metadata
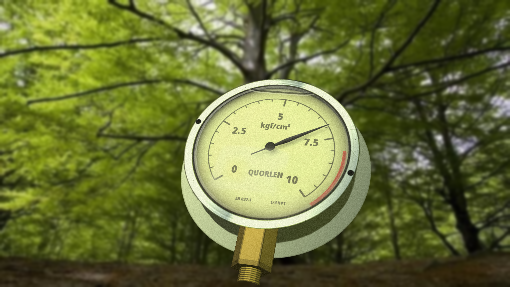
kg/cm² 7
